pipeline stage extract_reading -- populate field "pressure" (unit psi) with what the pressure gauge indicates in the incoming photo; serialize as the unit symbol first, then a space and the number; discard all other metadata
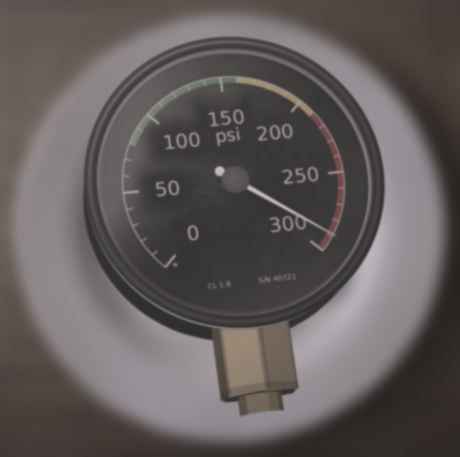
psi 290
